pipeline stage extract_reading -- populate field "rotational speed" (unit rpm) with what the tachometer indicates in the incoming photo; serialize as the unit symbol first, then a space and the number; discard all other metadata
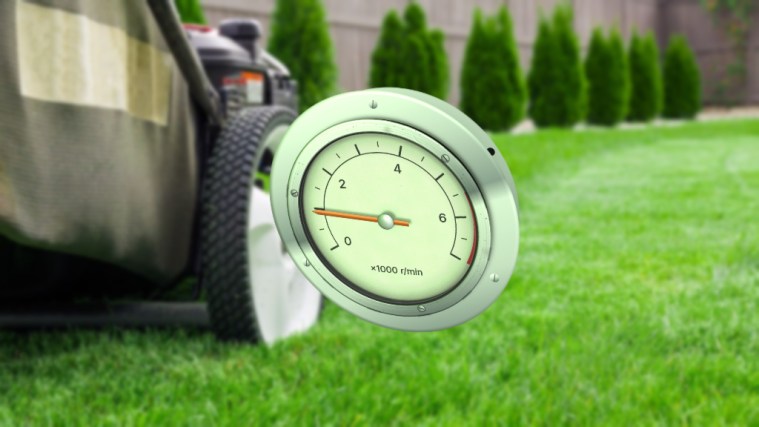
rpm 1000
